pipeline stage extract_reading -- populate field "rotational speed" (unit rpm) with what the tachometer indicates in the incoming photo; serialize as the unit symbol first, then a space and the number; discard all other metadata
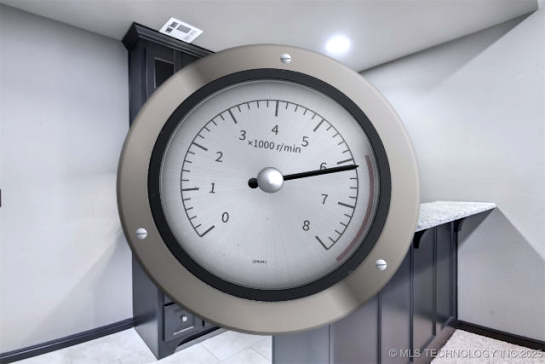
rpm 6200
